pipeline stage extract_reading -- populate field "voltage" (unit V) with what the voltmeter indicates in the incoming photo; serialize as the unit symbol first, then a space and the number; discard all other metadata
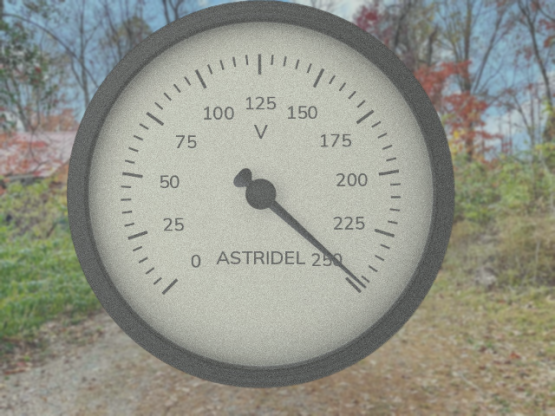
V 247.5
